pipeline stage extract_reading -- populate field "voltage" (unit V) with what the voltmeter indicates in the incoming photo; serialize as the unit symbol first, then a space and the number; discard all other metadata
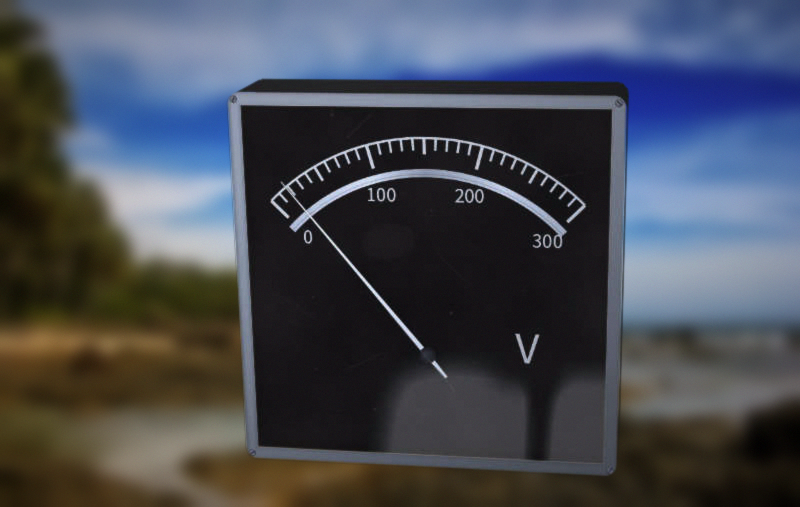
V 20
